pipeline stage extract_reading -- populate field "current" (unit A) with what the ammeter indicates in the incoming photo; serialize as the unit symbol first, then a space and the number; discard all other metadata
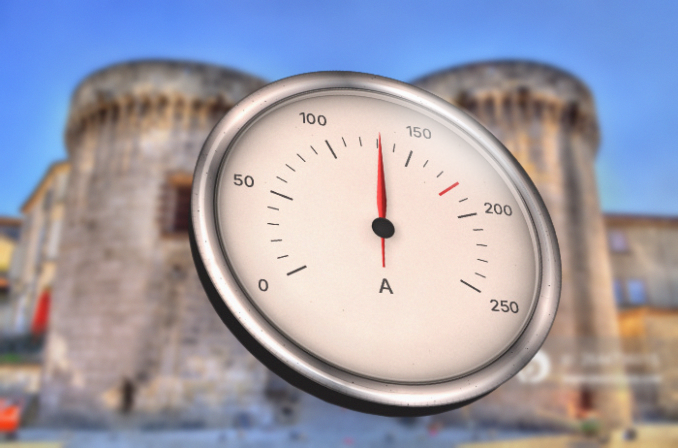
A 130
